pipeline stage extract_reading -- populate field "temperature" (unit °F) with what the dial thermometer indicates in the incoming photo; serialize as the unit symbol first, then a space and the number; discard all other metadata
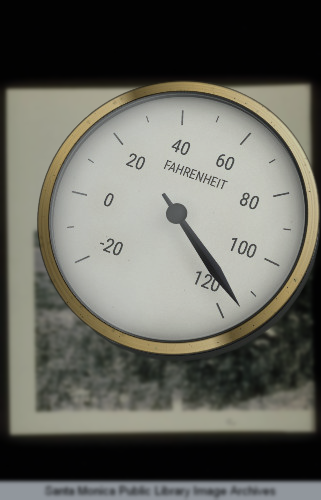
°F 115
